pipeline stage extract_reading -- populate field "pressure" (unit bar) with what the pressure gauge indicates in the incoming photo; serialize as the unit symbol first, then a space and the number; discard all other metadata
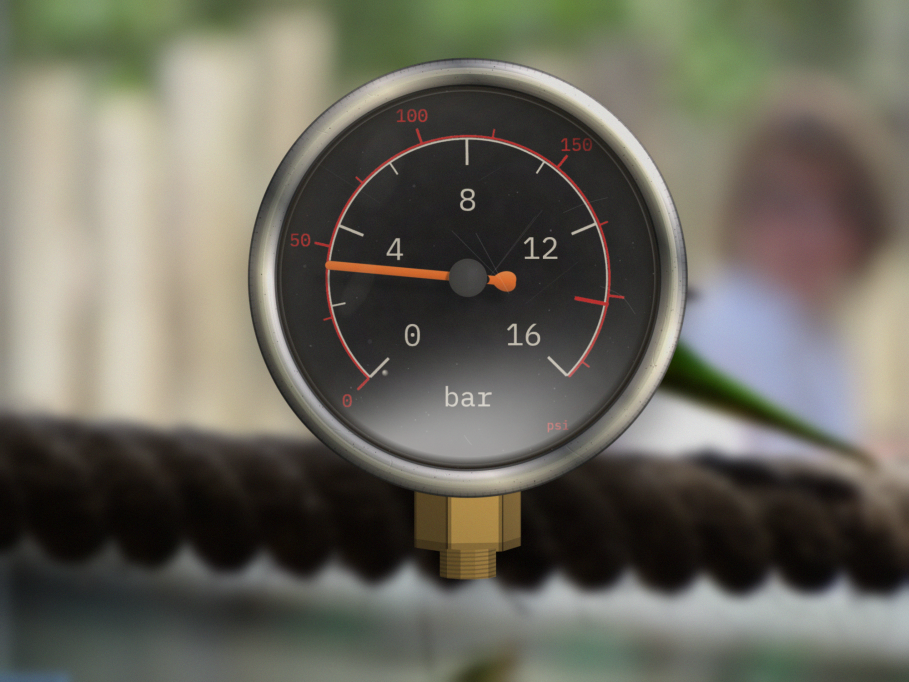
bar 3
